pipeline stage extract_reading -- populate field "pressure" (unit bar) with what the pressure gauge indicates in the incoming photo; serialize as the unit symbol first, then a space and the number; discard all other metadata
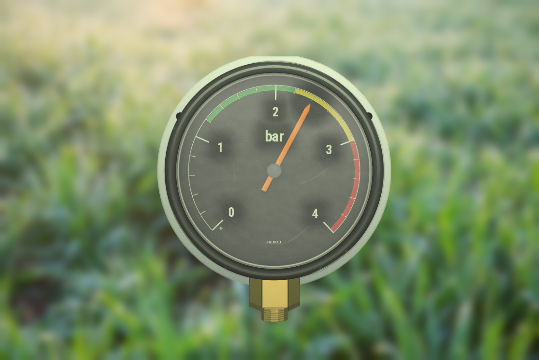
bar 2.4
